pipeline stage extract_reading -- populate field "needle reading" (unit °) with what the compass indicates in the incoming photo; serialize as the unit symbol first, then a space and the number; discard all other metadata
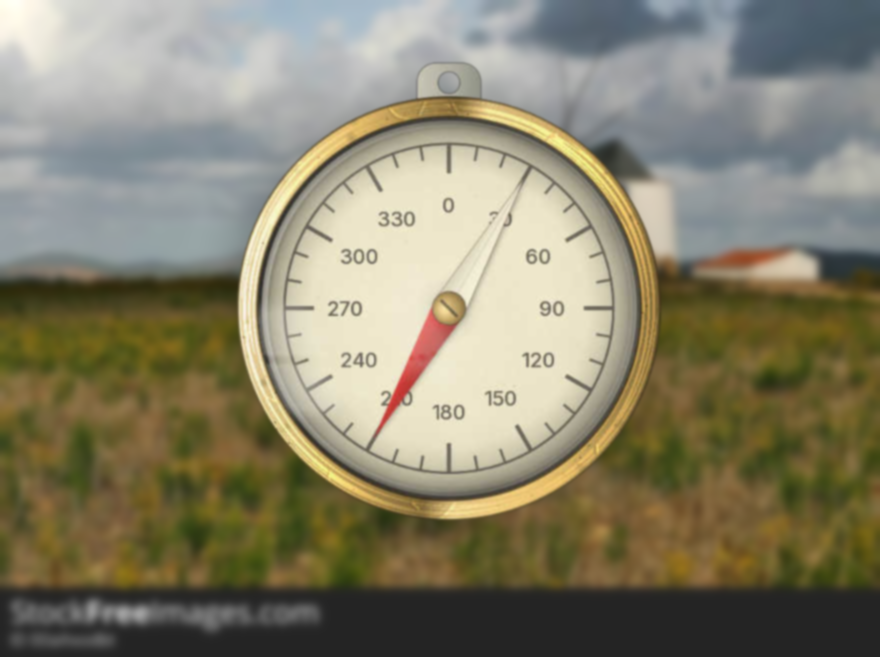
° 210
